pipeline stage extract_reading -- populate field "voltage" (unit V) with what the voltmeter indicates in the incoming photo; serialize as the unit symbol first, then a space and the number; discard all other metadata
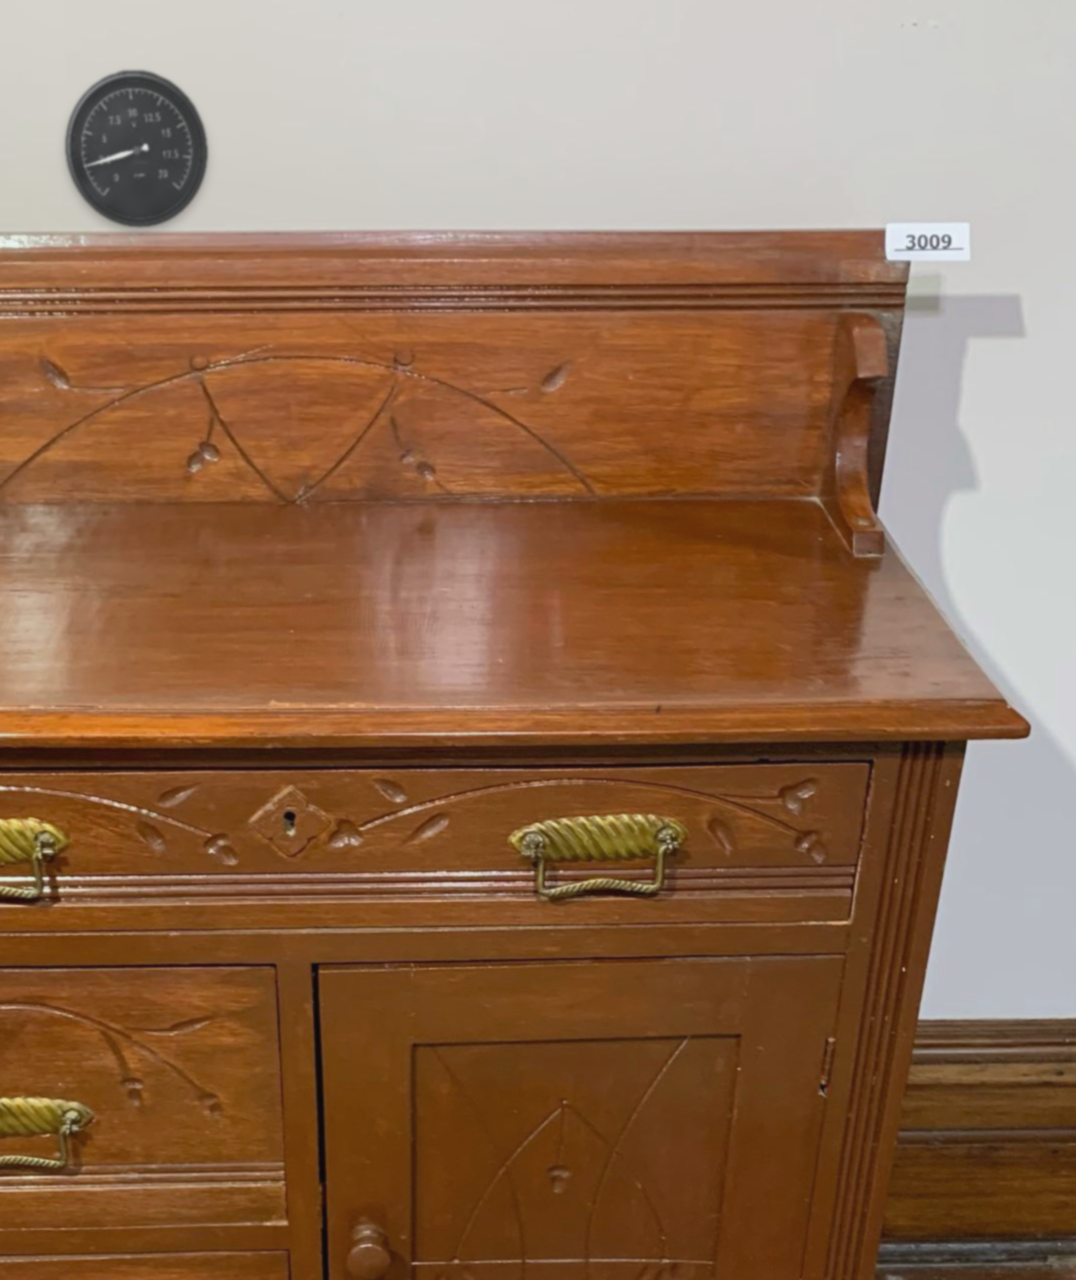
V 2.5
